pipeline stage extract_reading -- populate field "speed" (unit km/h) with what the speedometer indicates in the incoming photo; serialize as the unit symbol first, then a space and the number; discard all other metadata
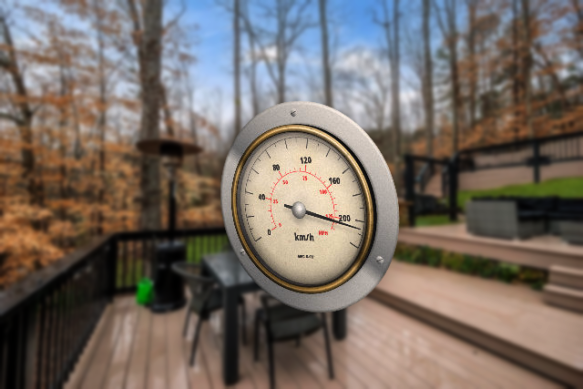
km/h 205
